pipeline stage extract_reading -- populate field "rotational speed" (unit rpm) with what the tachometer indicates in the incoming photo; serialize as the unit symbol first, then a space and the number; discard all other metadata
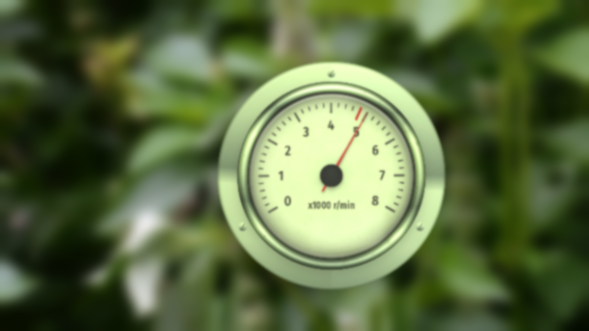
rpm 5000
